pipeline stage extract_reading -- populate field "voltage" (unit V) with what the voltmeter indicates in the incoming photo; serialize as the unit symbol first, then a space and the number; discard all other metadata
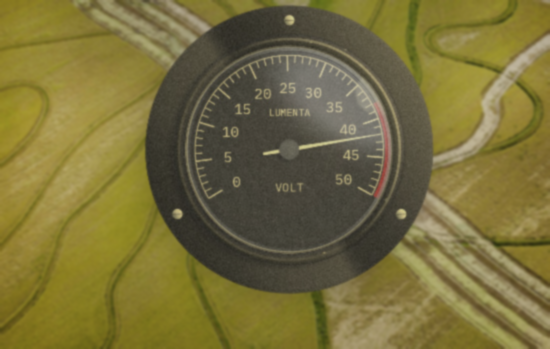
V 42
